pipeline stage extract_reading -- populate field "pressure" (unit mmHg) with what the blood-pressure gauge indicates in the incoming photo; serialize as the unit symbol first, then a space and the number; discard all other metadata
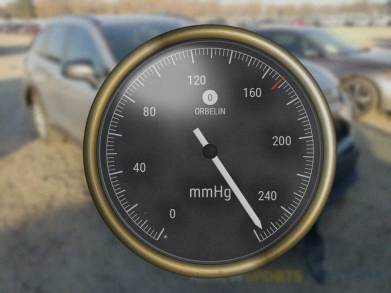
mmHg 256
